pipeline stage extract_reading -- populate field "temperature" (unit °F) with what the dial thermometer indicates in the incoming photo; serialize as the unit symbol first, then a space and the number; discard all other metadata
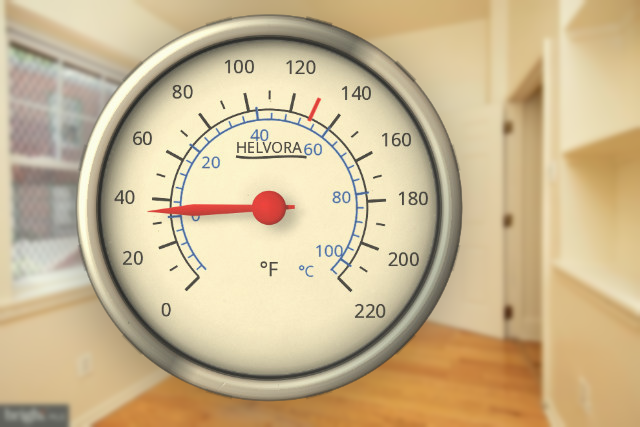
°F 35
